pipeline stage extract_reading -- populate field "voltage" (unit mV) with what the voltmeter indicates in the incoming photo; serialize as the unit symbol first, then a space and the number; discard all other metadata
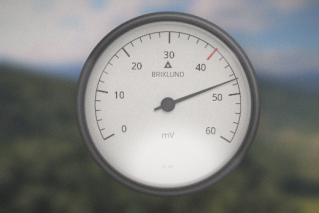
mV 47
